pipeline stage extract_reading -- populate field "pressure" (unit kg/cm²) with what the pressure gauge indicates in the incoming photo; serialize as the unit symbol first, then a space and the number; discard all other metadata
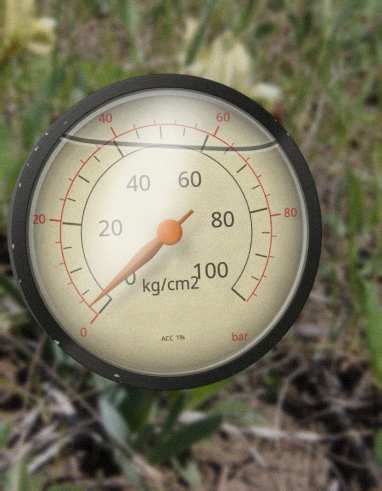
kg/cm² 2.5
